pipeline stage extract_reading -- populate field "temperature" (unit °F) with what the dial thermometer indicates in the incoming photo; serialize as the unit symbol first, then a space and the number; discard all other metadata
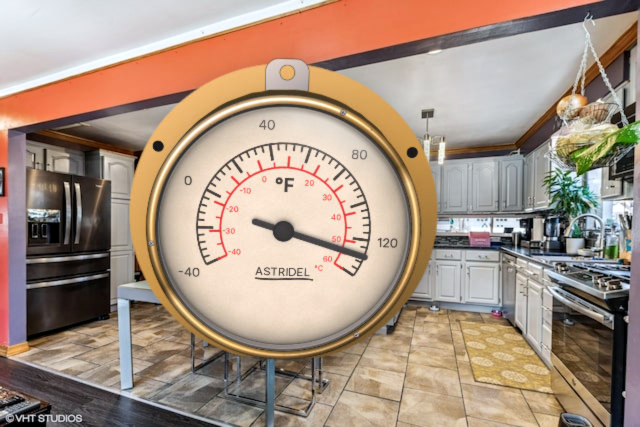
°F 128
